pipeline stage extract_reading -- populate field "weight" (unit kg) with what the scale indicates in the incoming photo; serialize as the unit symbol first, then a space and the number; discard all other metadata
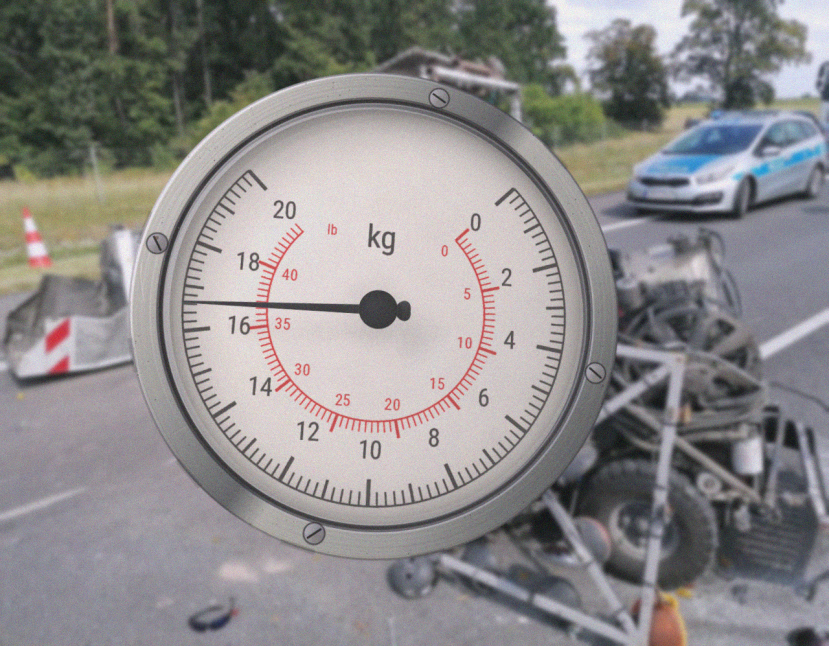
kg 16.6
